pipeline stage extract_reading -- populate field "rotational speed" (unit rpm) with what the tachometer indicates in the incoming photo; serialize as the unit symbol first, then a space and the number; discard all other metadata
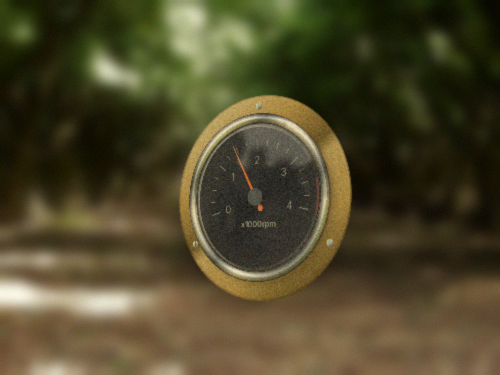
rpm 1500
